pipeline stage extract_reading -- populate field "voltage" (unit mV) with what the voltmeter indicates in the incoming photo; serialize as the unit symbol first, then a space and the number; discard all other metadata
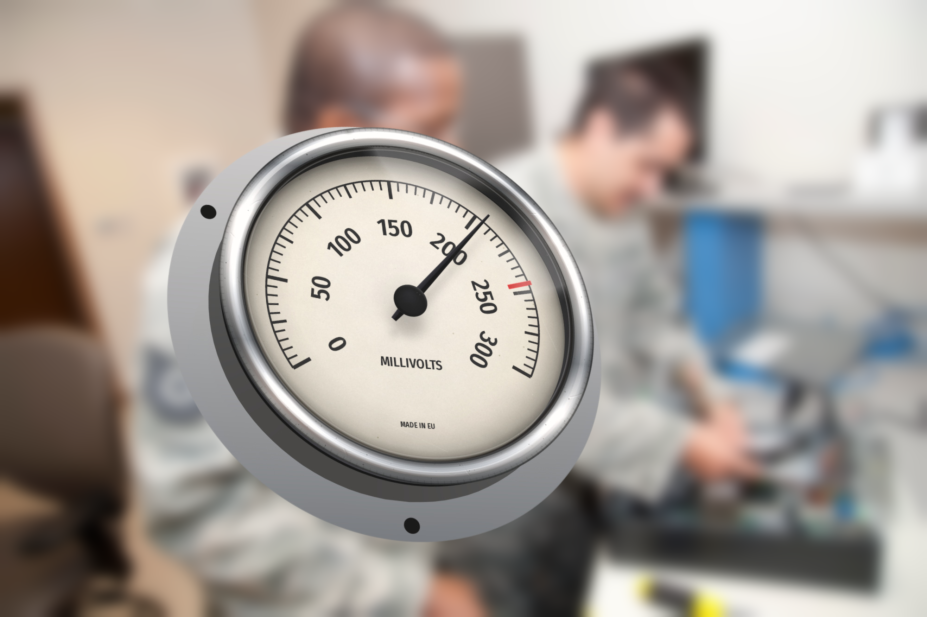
mV 205
